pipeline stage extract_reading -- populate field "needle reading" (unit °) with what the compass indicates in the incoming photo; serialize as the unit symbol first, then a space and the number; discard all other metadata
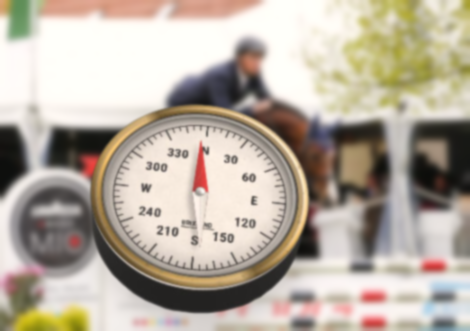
° 355
